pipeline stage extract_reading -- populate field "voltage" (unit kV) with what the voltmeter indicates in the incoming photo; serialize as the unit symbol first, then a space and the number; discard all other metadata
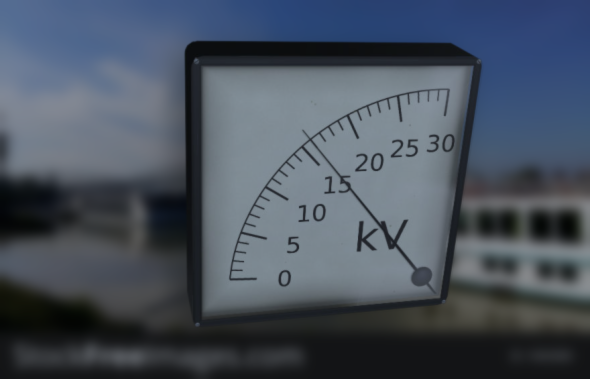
kV 16
